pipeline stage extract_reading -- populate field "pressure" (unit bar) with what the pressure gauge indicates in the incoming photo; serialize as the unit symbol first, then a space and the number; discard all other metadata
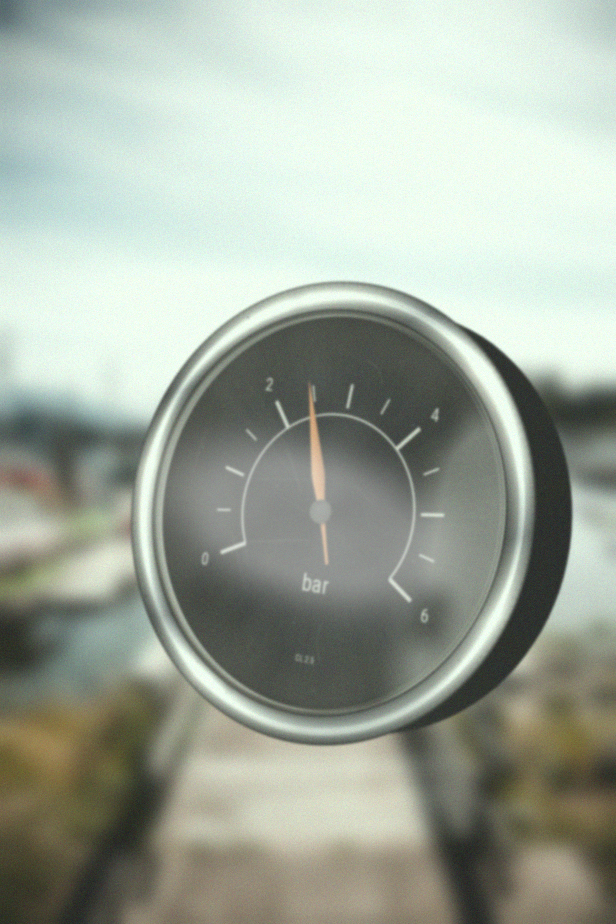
bar 2.5
